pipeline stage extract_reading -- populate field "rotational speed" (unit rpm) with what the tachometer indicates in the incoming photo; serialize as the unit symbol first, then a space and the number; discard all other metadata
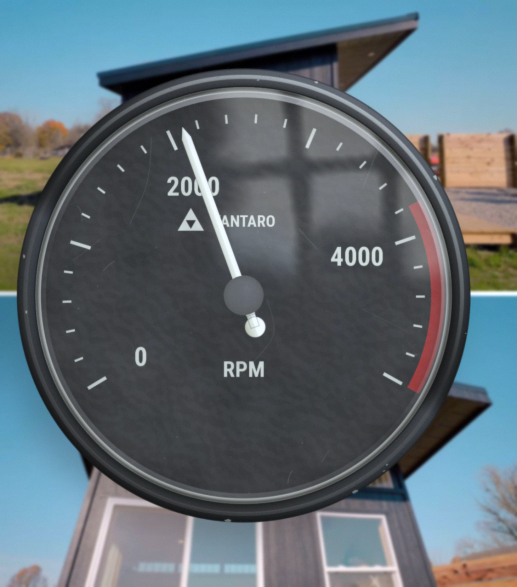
rpm 2100
